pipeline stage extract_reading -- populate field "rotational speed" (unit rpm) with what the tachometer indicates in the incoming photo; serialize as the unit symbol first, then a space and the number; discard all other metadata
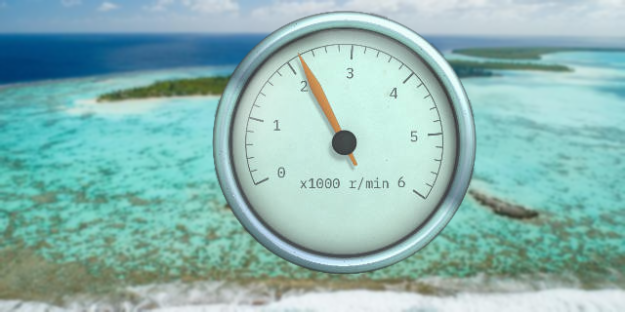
rpm 2200
